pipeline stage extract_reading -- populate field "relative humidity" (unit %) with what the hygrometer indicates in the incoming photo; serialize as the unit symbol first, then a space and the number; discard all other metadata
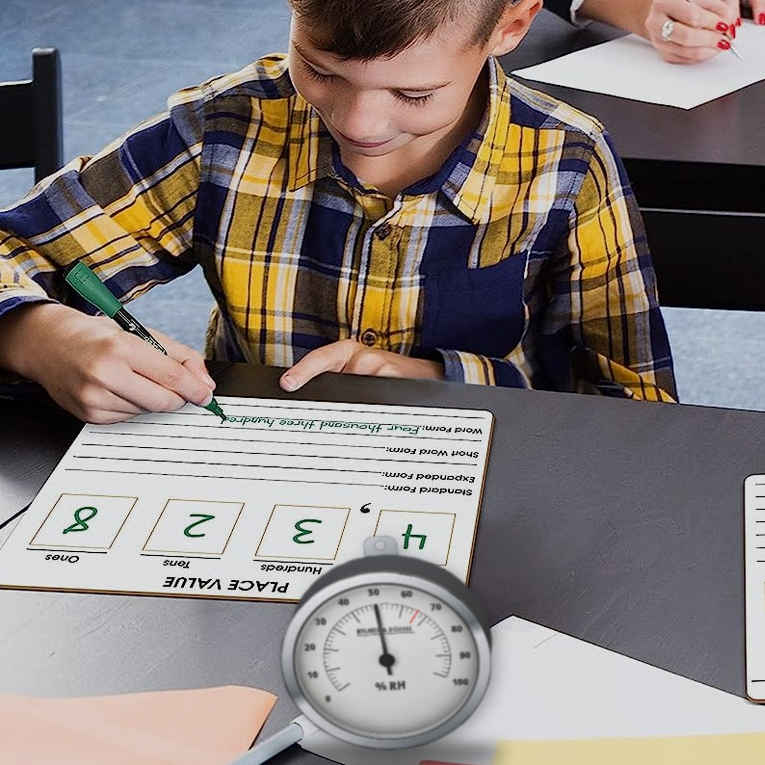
% 50
